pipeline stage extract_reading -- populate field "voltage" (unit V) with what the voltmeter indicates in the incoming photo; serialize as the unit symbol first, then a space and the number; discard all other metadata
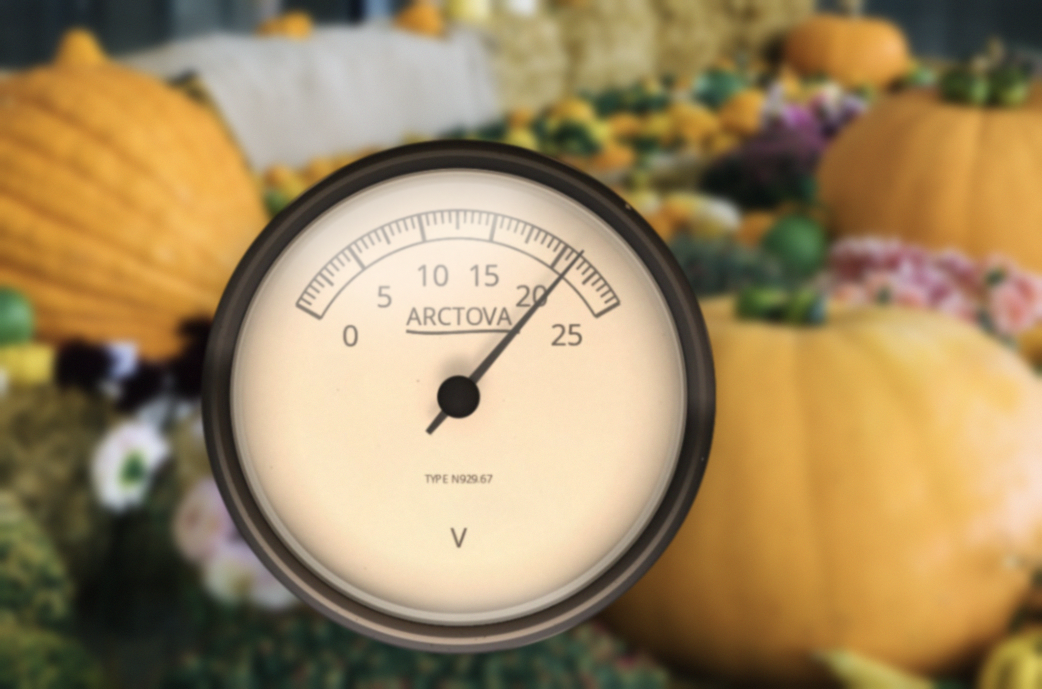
V 21
